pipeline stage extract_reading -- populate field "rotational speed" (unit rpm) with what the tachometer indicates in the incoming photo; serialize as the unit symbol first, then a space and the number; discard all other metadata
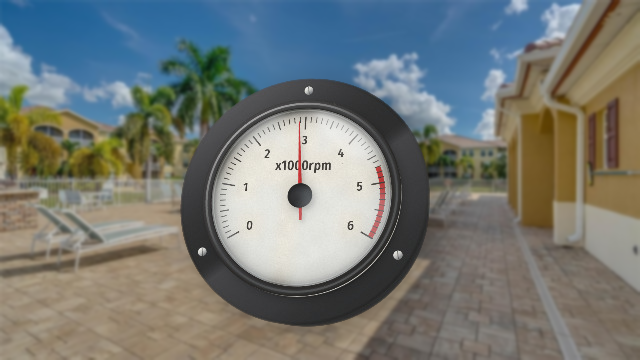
rpm 2900
